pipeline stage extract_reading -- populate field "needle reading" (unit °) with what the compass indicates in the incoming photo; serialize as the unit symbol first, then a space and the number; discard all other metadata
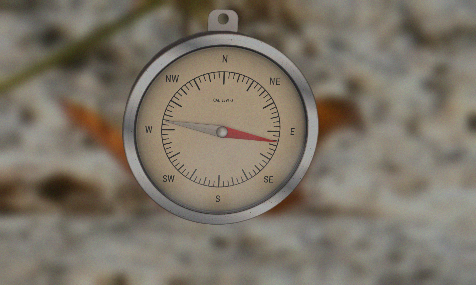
° 100
